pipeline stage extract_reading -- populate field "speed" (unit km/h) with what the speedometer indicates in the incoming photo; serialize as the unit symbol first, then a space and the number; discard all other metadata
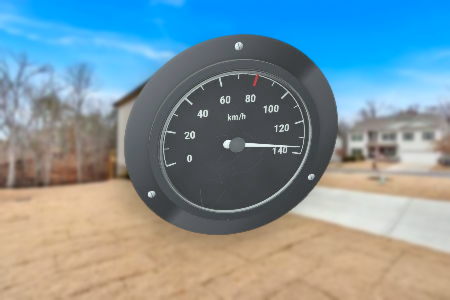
km/h 135
